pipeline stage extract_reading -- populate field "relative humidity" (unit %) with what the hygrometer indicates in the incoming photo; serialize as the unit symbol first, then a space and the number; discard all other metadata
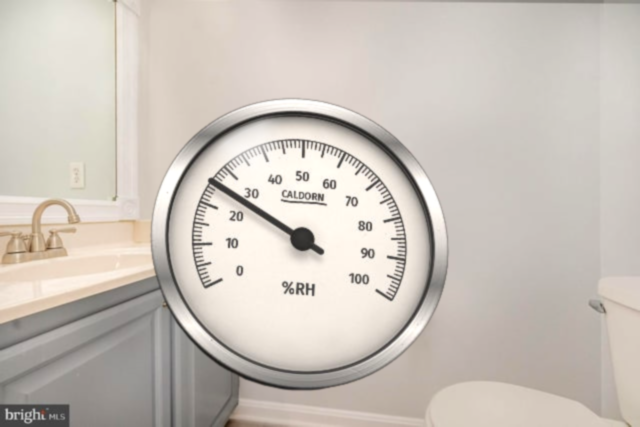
% 25
